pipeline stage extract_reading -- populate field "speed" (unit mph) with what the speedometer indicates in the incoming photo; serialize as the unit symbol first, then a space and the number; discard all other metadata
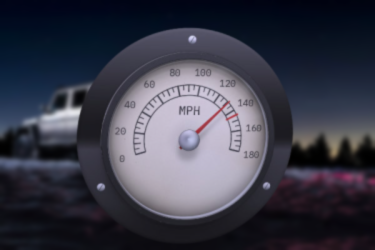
mph 130
